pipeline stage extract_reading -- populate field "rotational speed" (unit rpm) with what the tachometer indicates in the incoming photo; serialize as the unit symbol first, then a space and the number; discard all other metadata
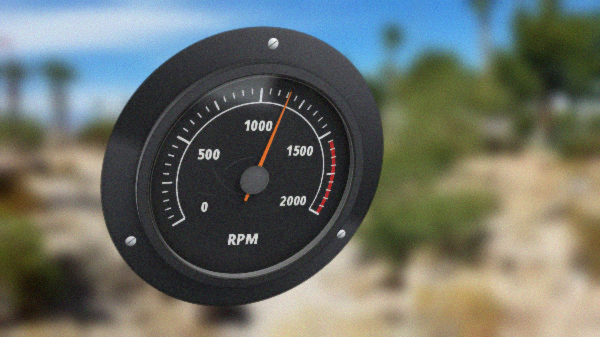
rpm 1150
